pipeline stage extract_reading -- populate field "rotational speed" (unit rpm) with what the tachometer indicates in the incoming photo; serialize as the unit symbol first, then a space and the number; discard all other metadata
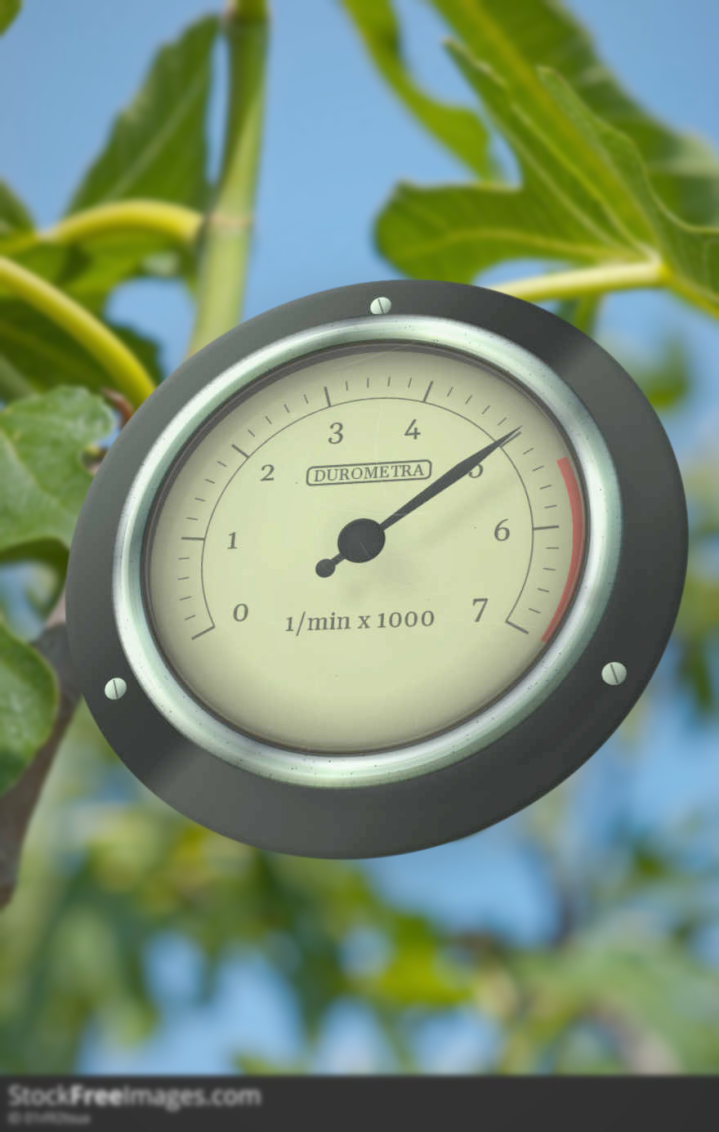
rpm 5000
